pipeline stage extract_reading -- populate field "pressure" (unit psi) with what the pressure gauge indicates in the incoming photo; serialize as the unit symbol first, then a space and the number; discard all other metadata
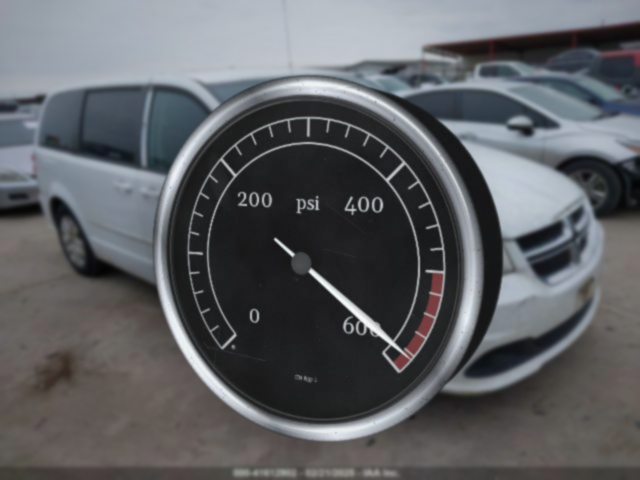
psi 580
